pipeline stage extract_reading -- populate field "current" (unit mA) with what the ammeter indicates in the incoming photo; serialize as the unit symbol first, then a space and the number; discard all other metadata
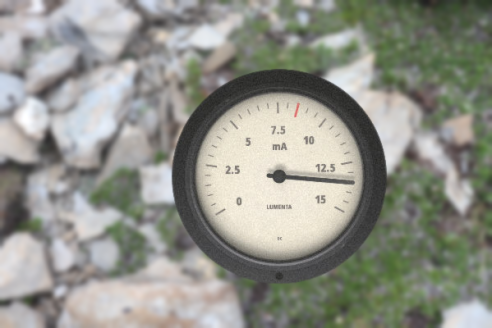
mA 13.5
